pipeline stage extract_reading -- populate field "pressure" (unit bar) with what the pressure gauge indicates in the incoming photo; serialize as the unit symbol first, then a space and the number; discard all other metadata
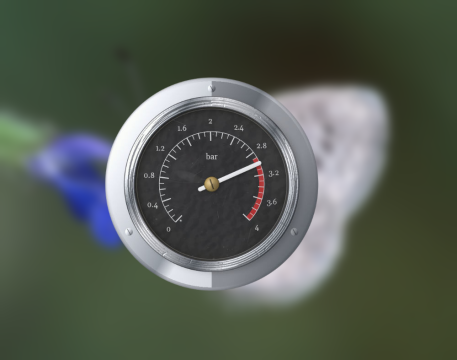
bar 3
